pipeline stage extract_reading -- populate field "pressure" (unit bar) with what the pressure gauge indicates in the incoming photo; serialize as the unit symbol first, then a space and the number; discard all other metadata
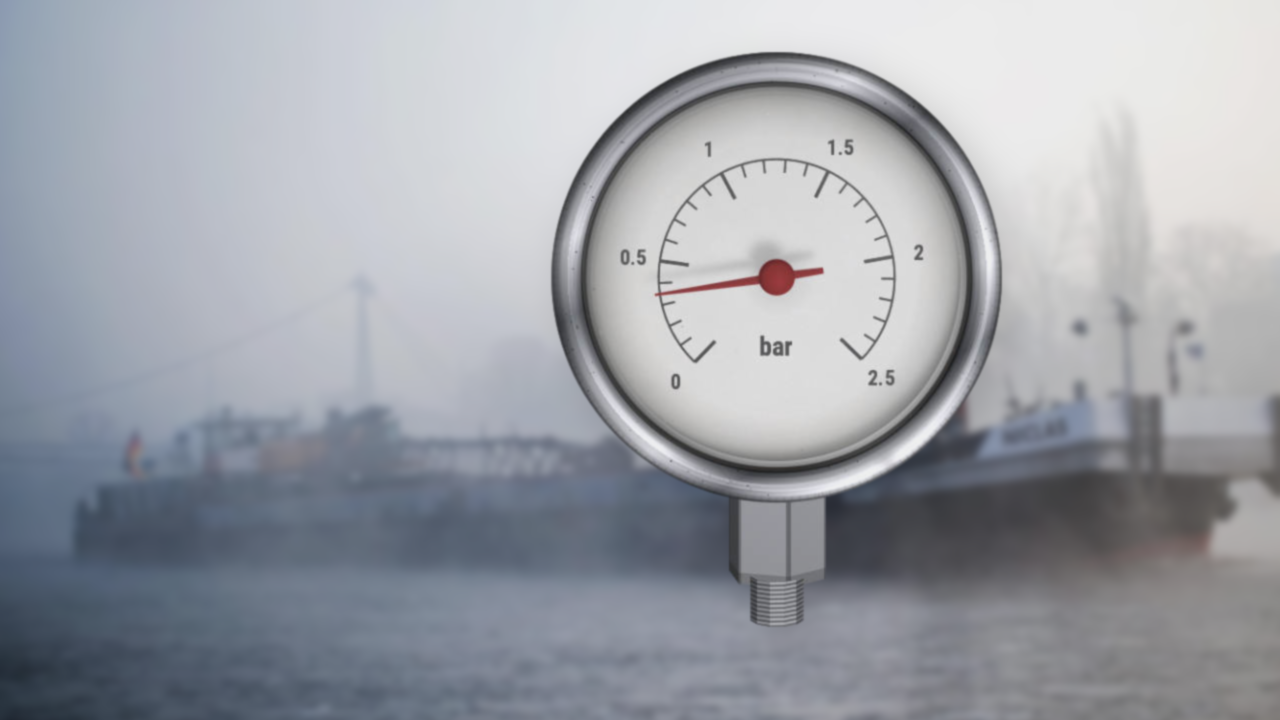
bar 0.35
